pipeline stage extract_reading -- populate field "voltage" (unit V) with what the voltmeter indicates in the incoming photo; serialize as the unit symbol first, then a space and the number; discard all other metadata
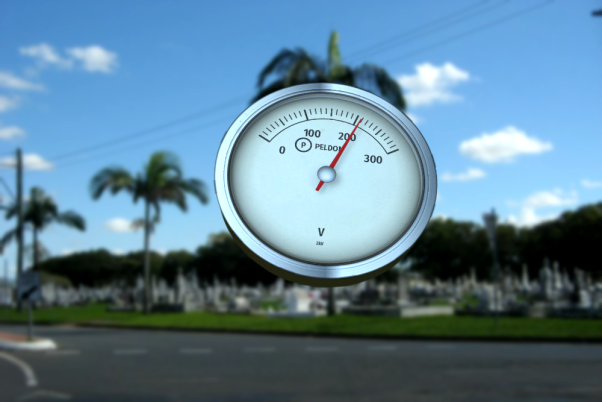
V 210
